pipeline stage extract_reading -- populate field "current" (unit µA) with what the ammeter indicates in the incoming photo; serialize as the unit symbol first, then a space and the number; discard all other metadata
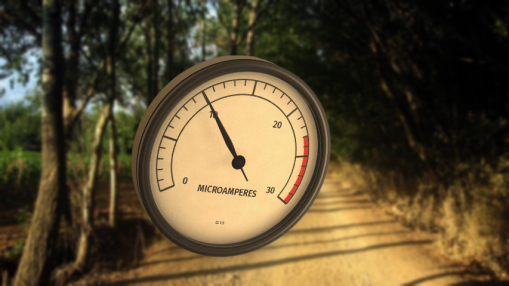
µA 10
